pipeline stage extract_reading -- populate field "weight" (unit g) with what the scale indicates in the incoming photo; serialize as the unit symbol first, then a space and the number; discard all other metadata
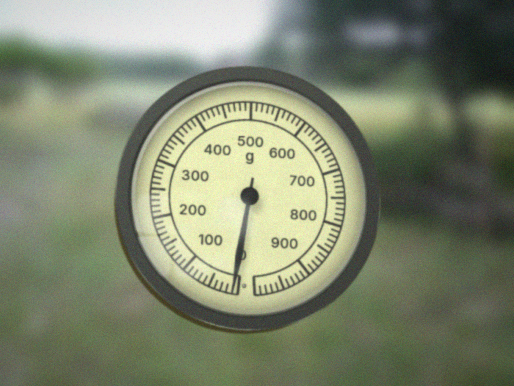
g 10
